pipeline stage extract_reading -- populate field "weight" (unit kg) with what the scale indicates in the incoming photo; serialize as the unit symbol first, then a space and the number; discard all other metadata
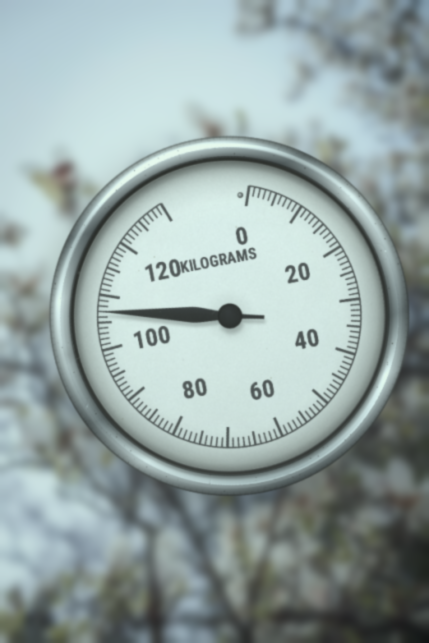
kg 107
